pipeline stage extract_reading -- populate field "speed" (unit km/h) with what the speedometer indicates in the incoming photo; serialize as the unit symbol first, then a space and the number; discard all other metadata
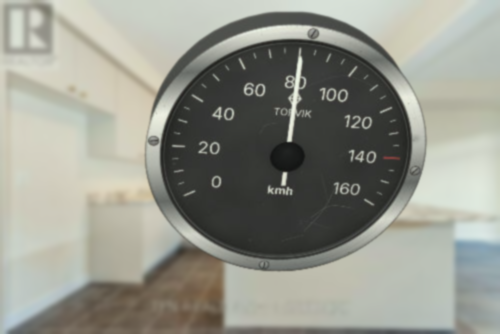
km/h 80
